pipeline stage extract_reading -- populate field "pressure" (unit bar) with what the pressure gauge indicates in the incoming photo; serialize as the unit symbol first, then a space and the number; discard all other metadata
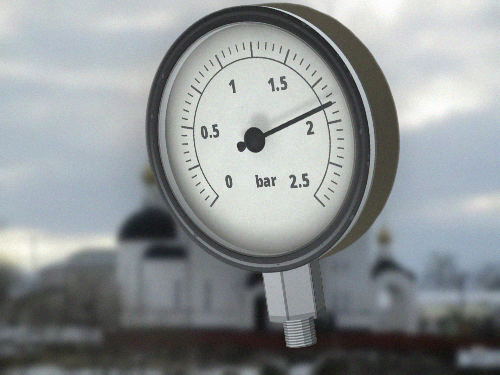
bar 1.9
